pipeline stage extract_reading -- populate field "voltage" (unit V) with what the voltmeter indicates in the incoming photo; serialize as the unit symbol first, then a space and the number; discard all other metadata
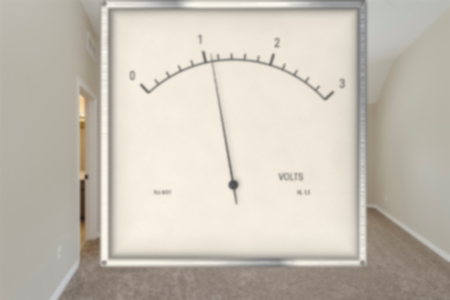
V 1.1
